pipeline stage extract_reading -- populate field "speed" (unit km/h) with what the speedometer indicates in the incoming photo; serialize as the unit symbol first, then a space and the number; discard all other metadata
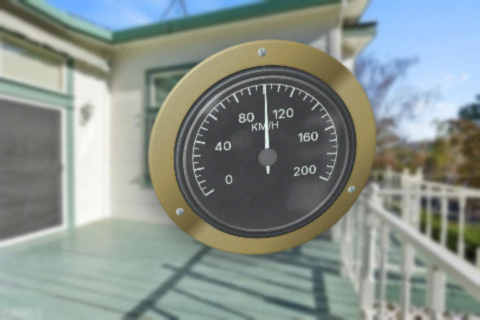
km/h 100
